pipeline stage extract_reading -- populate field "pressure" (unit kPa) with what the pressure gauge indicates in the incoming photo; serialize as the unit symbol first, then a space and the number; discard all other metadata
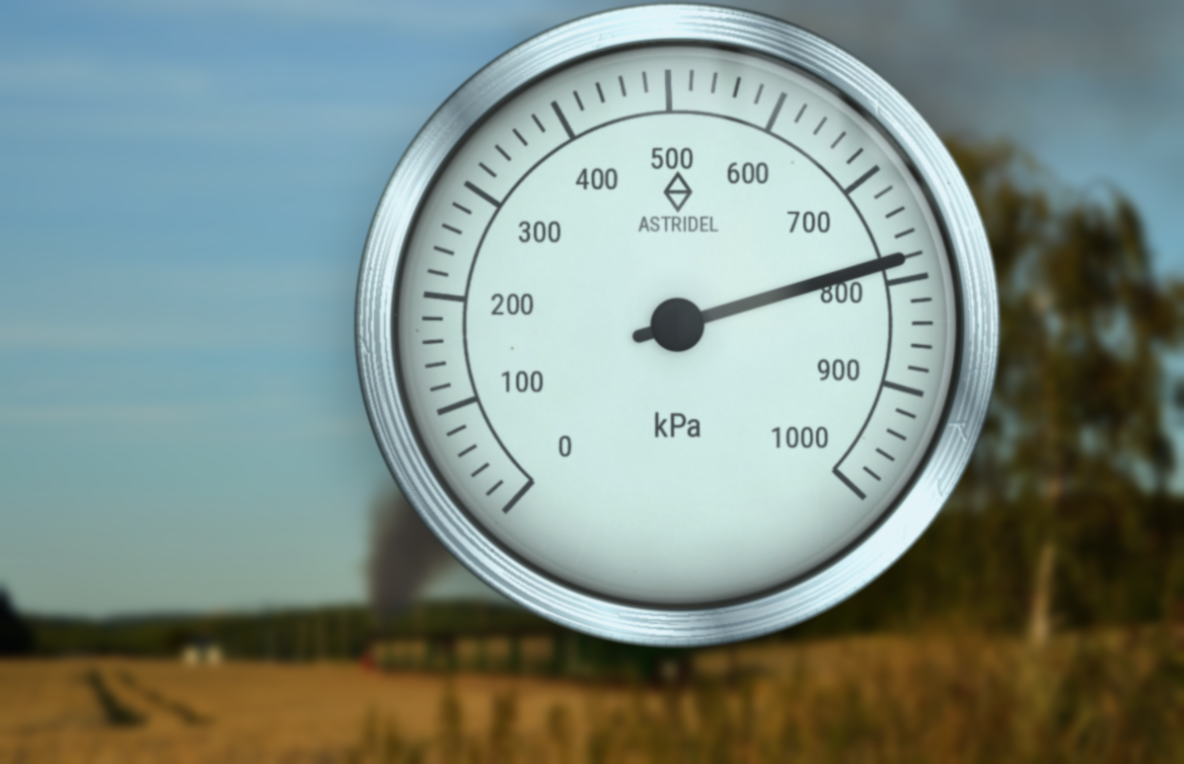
kPa 780
